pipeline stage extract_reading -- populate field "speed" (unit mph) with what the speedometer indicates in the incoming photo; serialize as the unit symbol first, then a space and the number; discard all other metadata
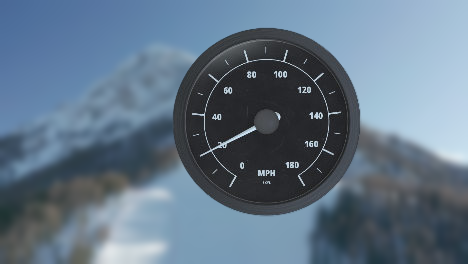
mph 20
